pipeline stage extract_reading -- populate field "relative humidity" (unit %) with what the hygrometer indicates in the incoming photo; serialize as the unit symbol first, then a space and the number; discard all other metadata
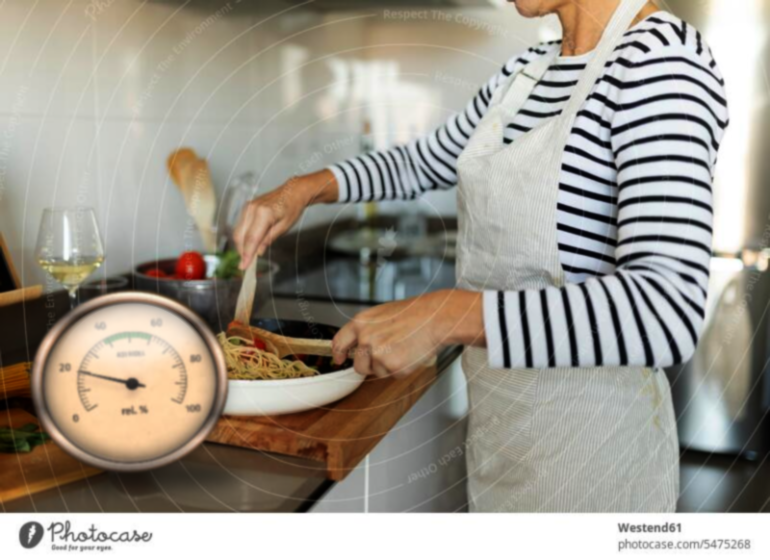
% 20
